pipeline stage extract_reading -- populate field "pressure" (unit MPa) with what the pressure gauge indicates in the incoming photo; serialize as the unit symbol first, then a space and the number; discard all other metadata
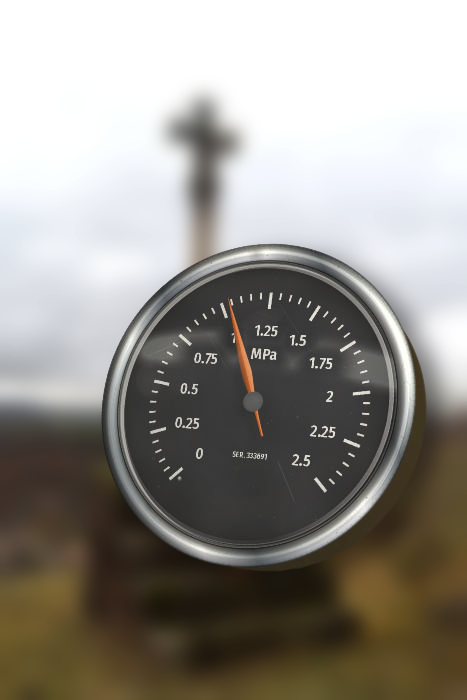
MPa 1.05
